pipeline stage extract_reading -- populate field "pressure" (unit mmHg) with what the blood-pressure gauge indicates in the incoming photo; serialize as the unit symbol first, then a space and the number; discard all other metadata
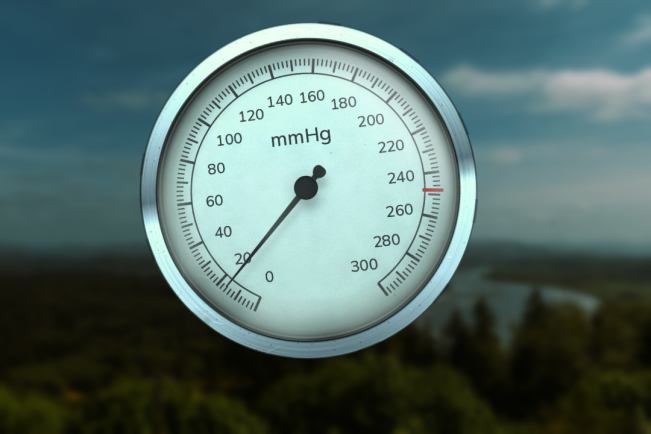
mmHg 16
